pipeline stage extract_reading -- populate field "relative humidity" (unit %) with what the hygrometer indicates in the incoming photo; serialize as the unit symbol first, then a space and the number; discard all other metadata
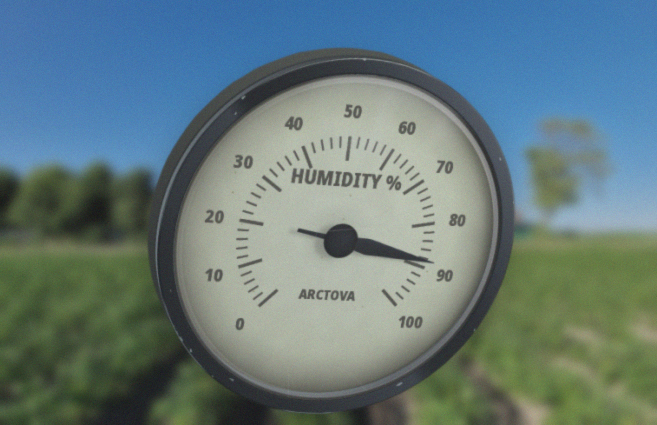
% 88
